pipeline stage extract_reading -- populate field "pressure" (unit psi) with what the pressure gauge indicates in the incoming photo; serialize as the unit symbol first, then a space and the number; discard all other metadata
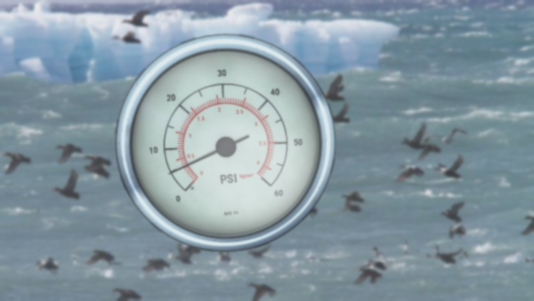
psi 5
